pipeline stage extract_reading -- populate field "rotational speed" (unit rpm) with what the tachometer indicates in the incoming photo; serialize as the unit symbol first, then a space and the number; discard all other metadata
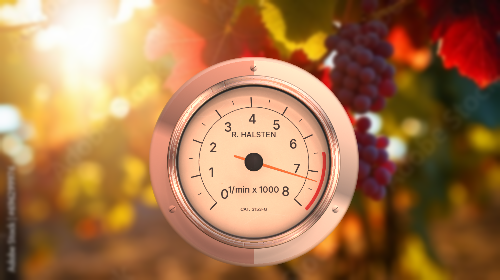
rpm 7250
